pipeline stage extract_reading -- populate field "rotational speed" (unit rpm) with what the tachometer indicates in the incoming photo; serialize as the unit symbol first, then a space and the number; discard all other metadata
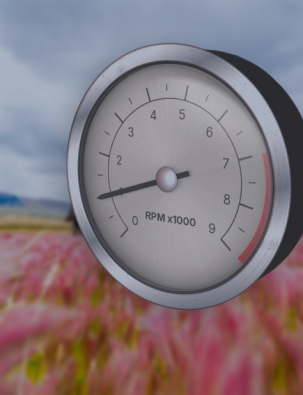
rpm 1000
